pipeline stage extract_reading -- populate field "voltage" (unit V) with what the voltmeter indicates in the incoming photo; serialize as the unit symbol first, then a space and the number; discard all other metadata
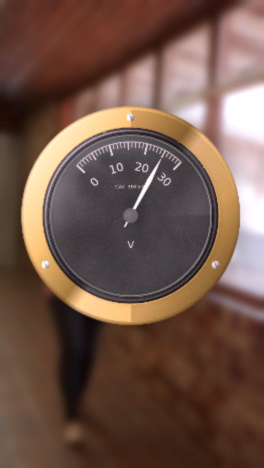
V 25
